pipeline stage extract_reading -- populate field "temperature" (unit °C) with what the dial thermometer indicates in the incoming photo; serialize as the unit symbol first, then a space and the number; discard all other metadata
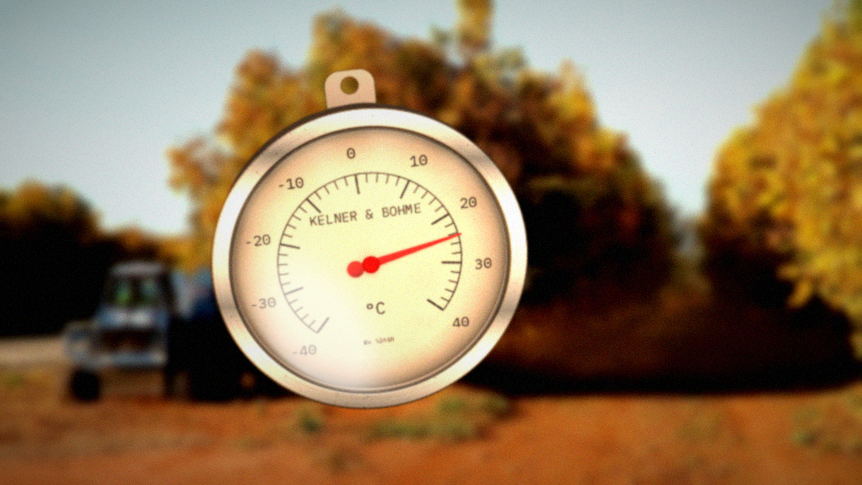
°C 24
